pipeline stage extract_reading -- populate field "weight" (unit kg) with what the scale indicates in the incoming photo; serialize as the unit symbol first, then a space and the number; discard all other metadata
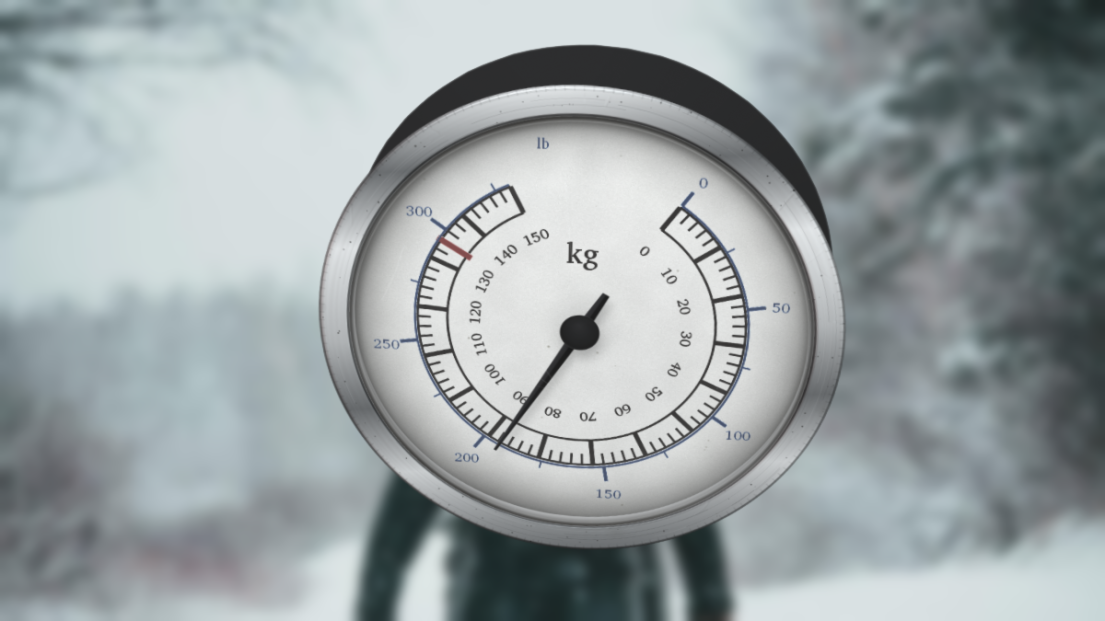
kg 88
